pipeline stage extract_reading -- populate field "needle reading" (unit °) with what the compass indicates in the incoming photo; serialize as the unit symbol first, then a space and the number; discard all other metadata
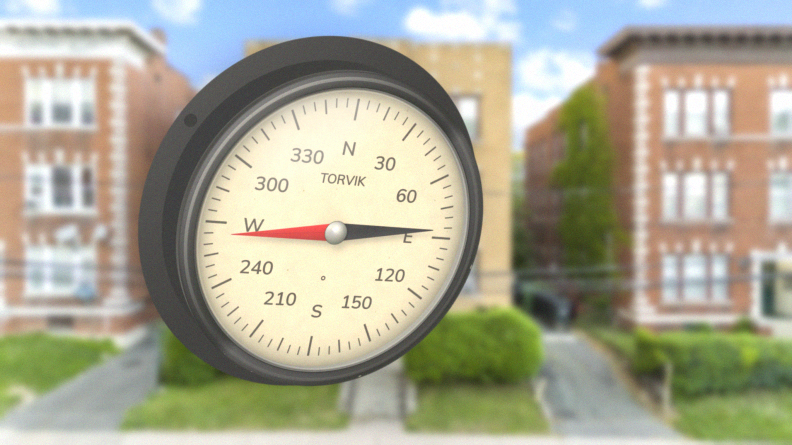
° 265
